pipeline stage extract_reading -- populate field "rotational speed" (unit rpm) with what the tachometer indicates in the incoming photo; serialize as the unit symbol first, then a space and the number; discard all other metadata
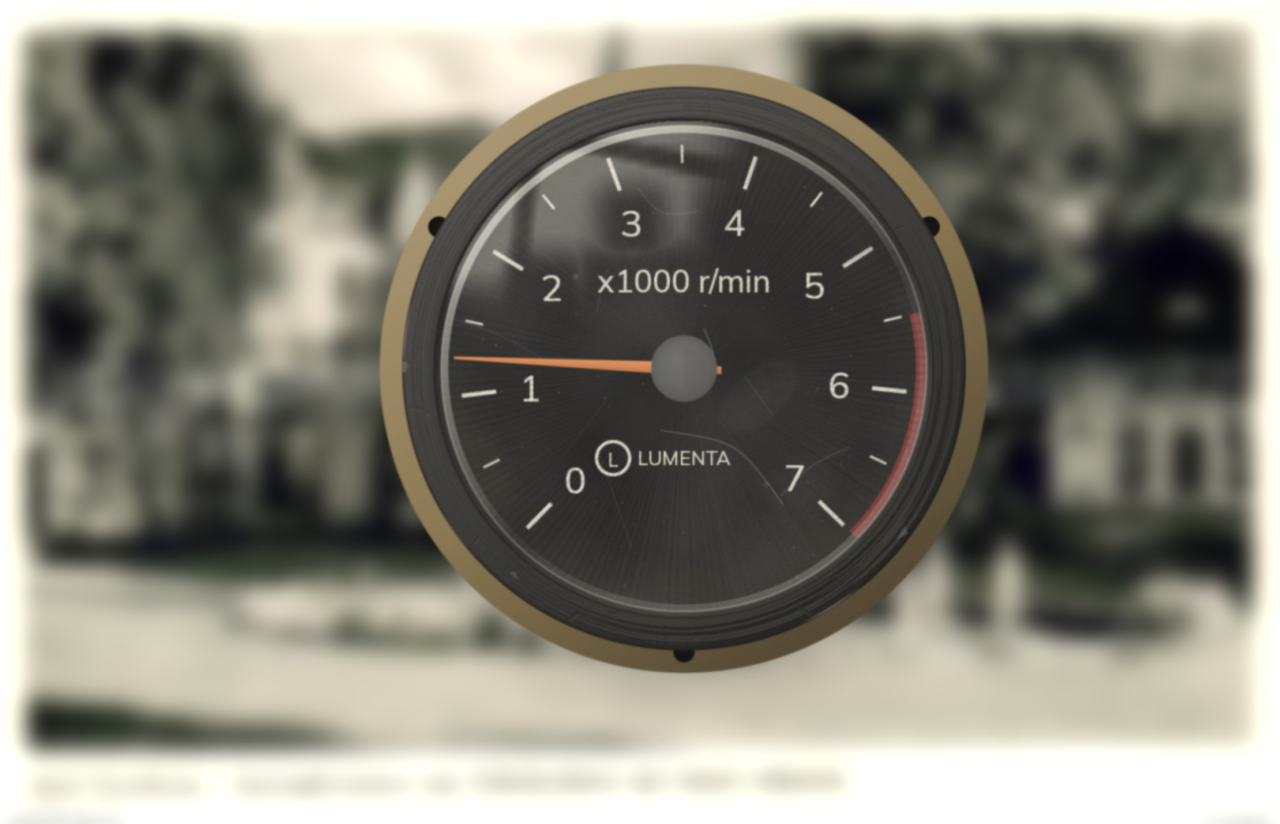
rpm 1250
